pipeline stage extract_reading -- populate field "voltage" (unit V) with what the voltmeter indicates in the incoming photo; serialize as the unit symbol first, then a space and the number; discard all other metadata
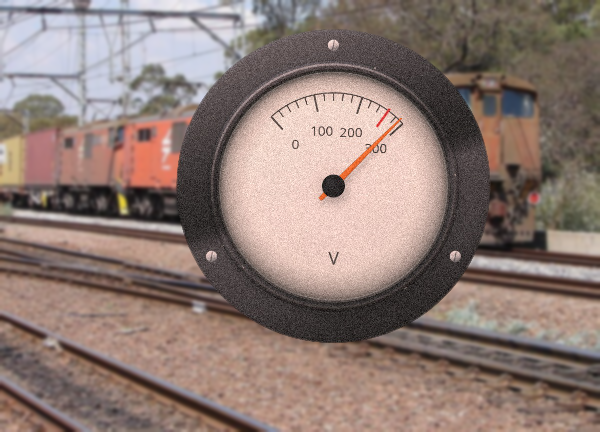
V 290
